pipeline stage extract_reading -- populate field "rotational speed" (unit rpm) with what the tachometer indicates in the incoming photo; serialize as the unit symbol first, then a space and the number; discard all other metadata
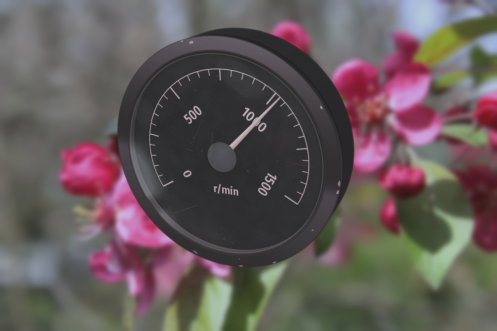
rpm 1025
